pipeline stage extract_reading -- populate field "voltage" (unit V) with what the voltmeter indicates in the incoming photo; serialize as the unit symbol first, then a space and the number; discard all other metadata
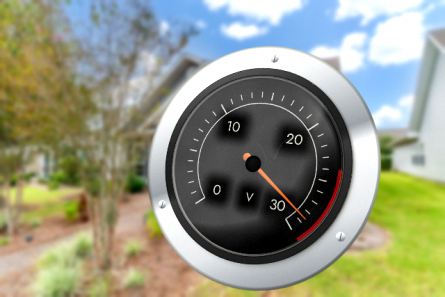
V 28.5
